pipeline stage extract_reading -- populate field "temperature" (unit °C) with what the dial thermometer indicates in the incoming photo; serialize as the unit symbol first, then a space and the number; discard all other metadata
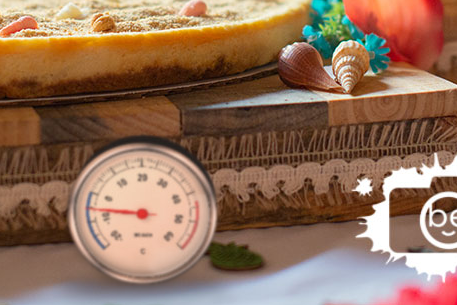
°C -5
